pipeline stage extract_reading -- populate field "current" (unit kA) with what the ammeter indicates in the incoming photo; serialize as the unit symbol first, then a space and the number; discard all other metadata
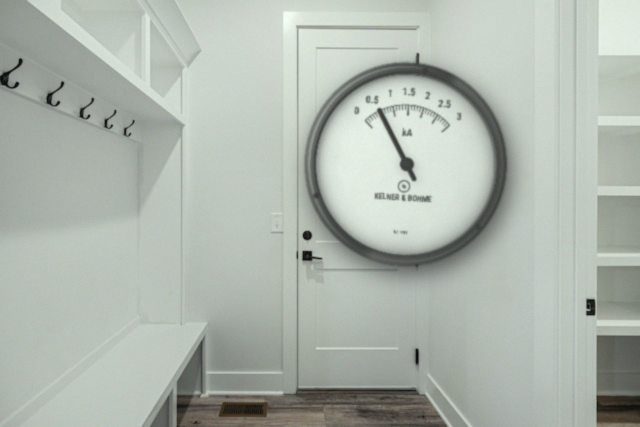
kA 0.5
